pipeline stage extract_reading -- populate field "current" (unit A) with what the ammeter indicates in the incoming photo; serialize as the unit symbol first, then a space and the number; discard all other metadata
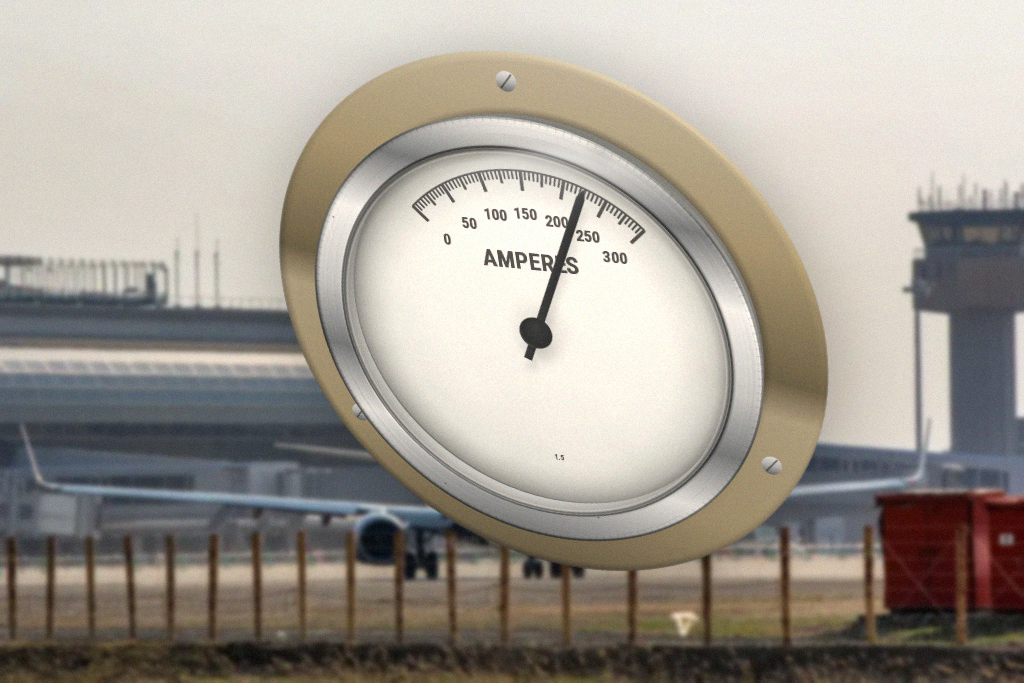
A 225
